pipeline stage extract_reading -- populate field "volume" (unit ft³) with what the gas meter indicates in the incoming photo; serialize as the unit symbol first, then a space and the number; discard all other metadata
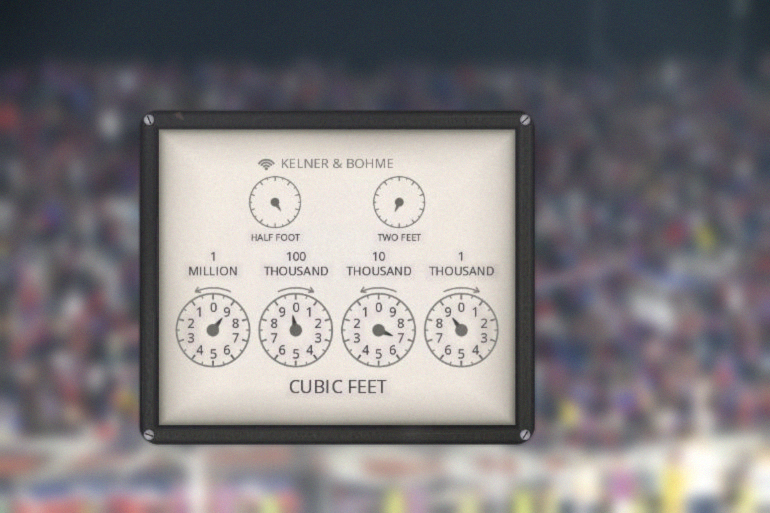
ft³ 896900
